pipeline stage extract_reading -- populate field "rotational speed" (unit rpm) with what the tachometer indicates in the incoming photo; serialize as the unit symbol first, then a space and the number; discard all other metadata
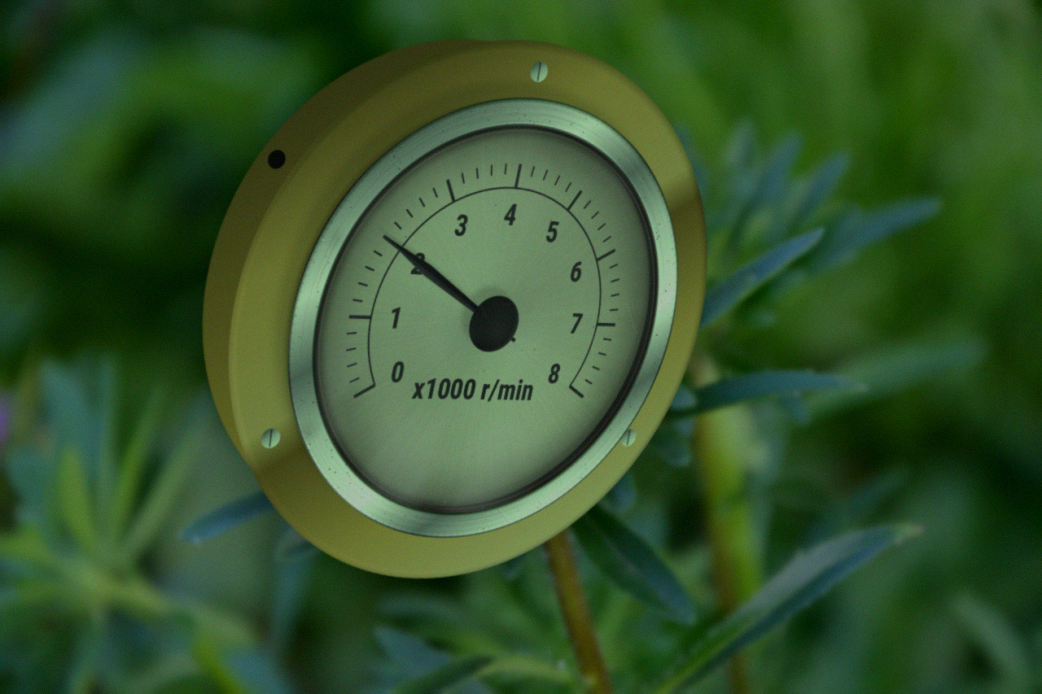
rpm 2000
